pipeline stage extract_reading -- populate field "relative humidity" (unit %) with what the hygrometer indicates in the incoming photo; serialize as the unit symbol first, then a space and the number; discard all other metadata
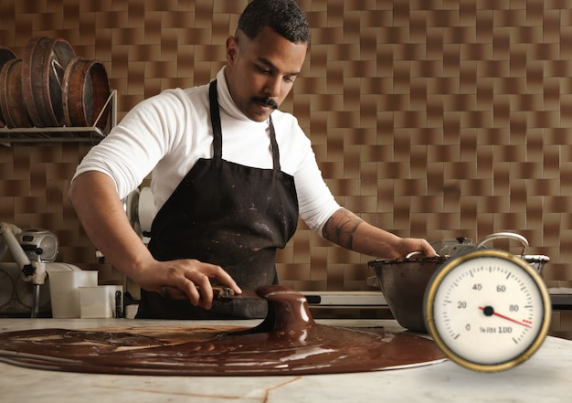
% 90
